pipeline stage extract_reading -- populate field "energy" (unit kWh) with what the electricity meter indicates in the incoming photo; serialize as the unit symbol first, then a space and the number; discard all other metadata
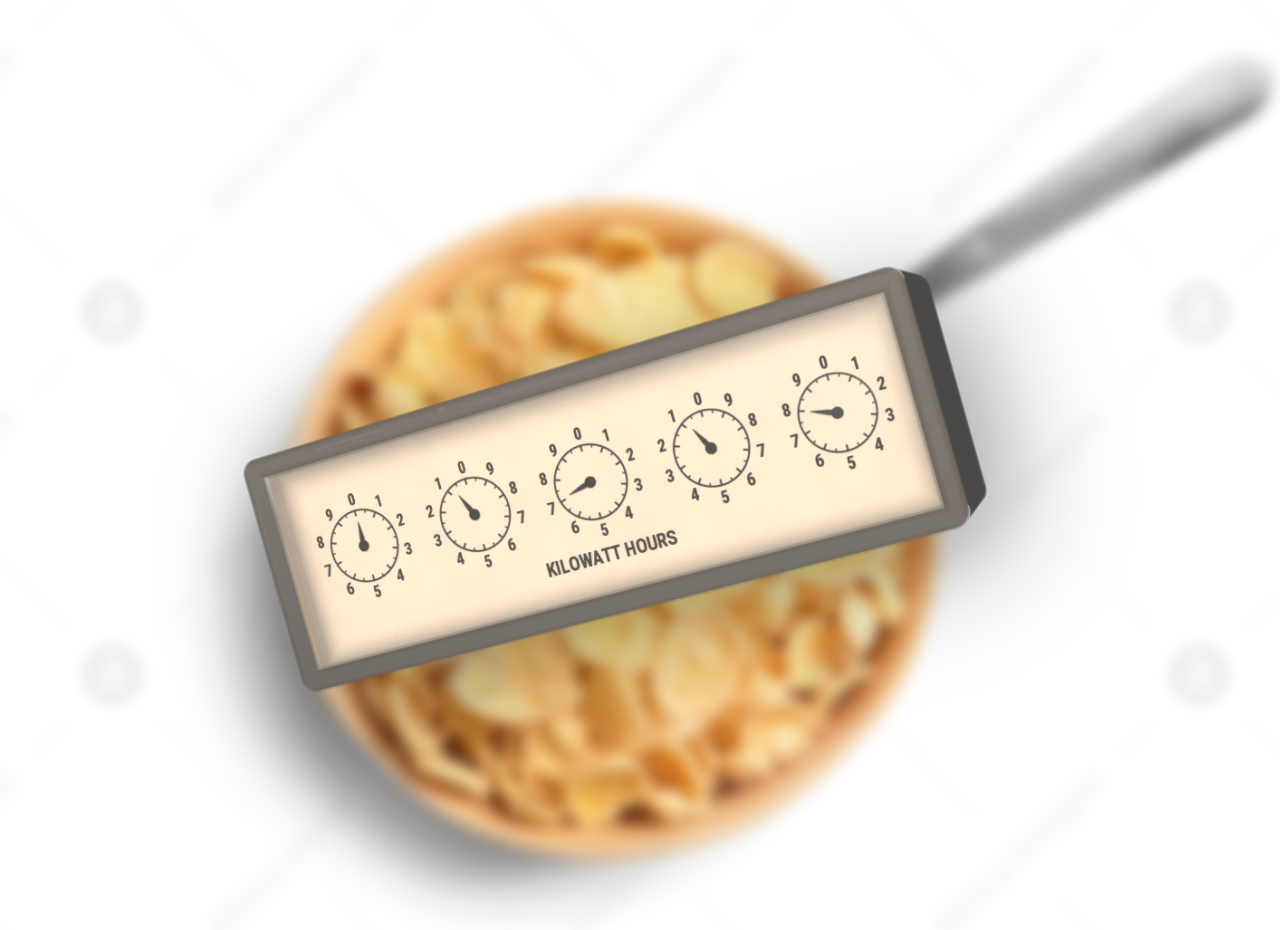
kWh 708
